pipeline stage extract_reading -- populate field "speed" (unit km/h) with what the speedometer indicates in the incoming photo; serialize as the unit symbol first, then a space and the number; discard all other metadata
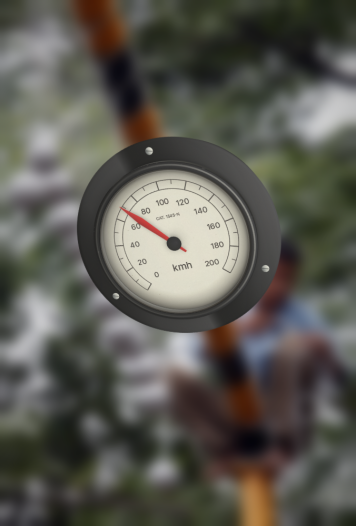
km/h 70
